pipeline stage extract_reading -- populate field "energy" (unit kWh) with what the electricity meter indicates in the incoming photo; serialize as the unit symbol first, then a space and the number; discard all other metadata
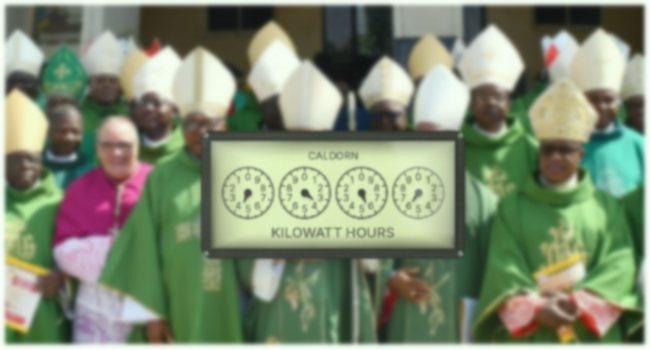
kWh 4356
